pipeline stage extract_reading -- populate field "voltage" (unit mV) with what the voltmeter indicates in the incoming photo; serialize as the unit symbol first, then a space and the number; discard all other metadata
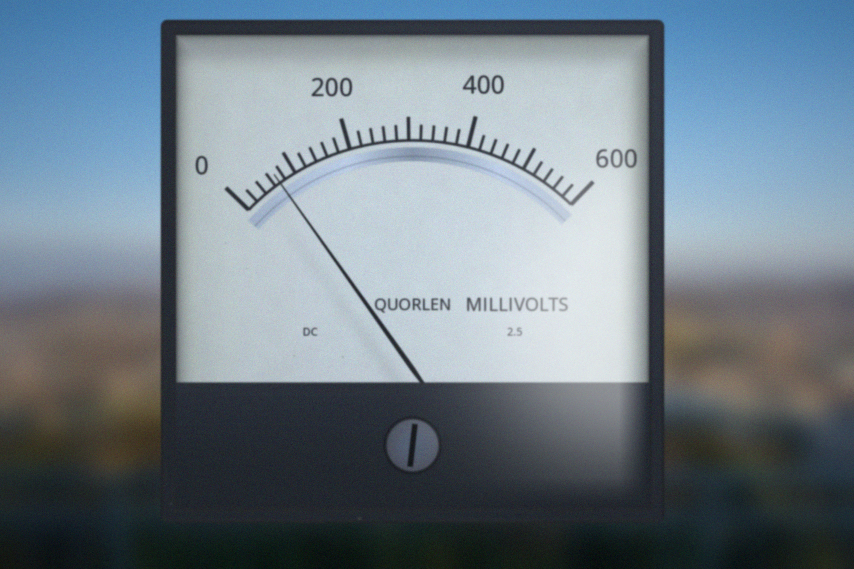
mV 70
